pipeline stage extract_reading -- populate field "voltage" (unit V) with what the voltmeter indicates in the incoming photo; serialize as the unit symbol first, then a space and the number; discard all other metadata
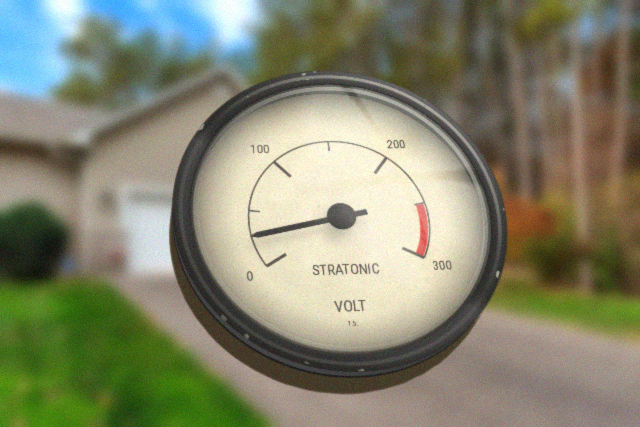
V 25
